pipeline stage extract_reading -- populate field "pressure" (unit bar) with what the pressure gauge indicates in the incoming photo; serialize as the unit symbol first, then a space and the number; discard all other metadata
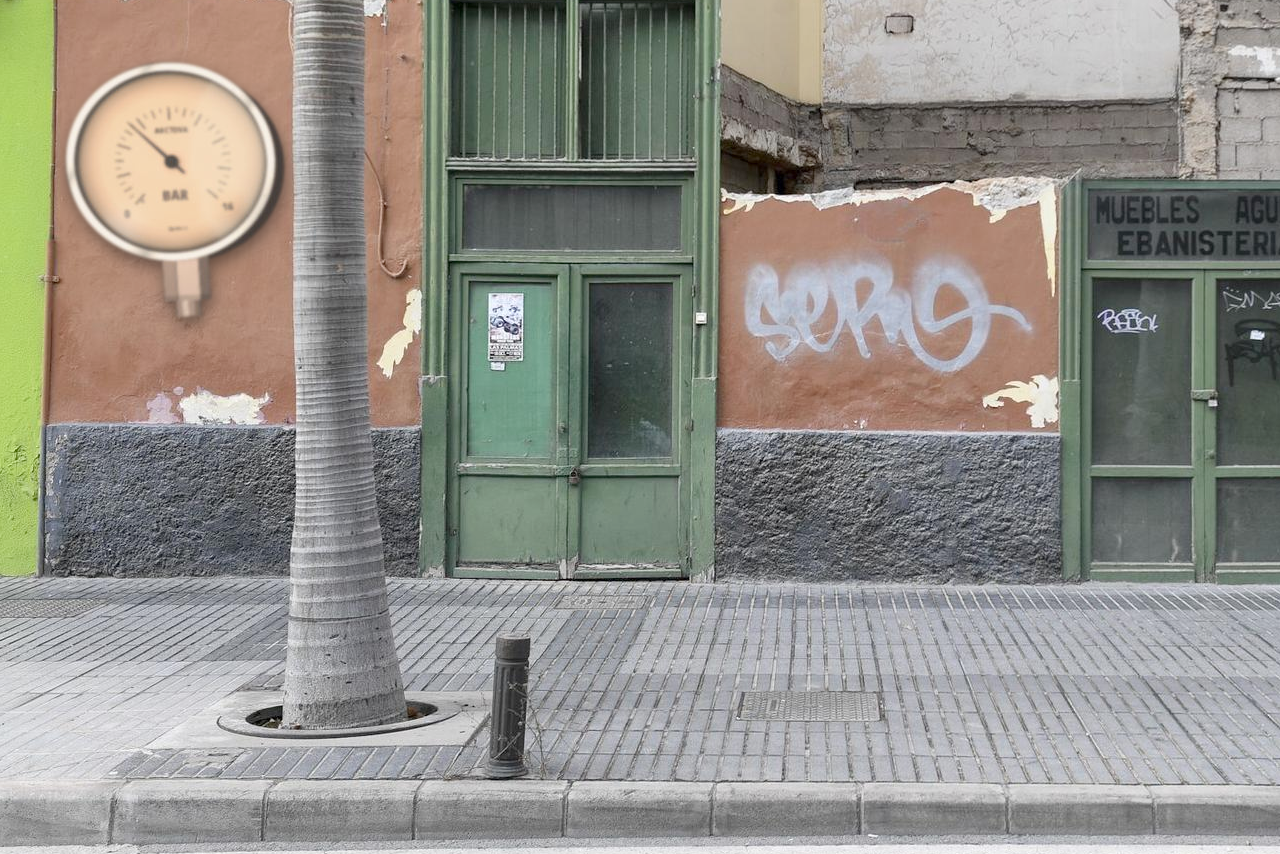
bar 5.5
